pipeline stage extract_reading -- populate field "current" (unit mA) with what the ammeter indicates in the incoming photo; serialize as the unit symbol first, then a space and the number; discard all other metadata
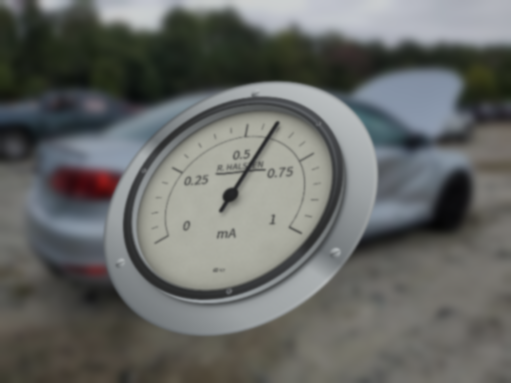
mA 0.6
